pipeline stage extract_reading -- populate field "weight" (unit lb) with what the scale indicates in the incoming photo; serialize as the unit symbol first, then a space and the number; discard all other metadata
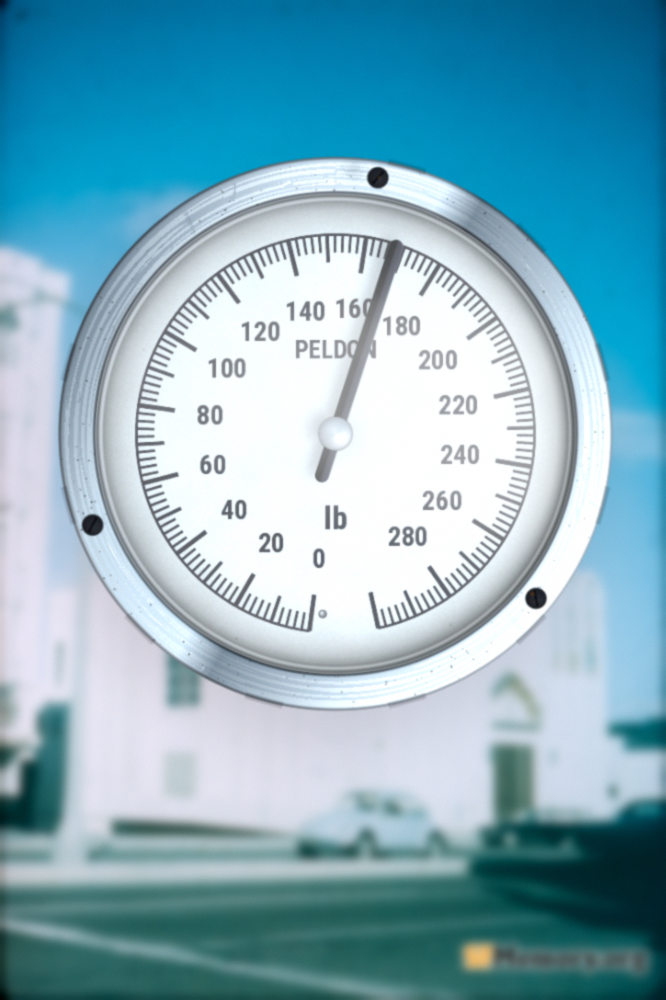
lb 168
